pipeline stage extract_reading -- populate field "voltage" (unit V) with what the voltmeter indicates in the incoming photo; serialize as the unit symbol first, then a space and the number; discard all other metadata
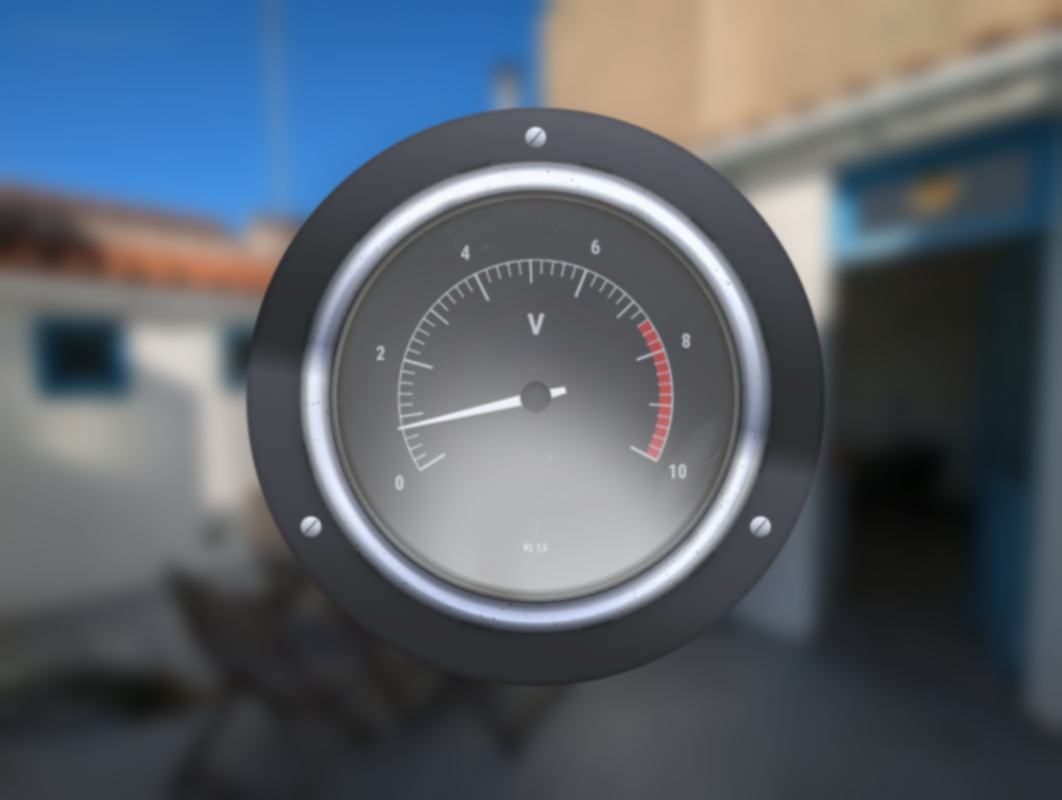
V 0.8
